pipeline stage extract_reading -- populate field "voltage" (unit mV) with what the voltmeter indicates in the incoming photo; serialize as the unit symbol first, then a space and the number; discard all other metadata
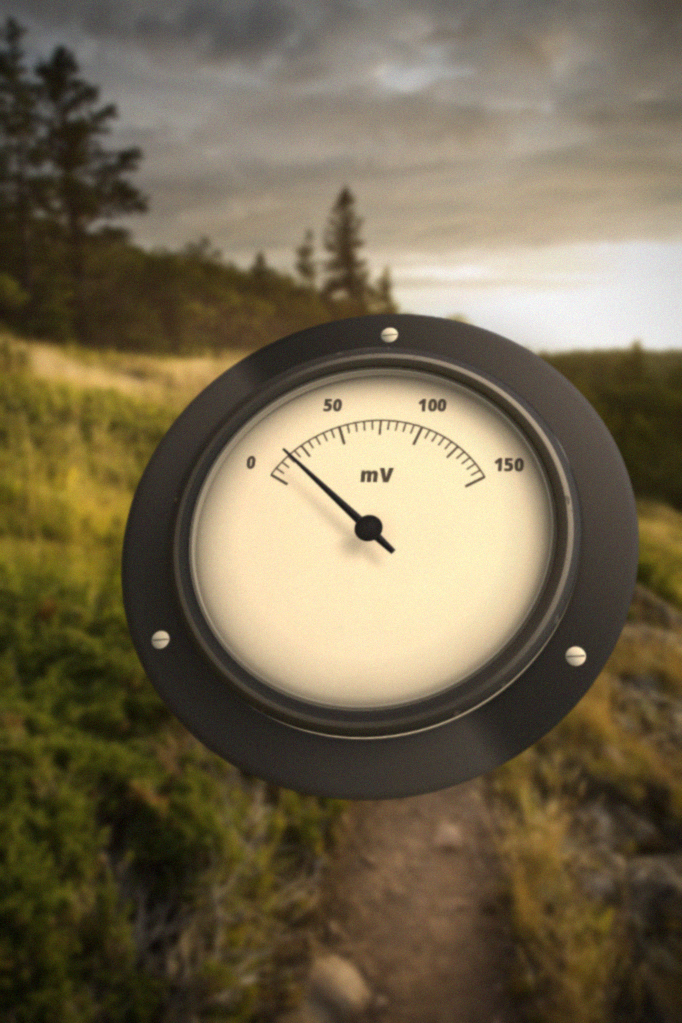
mV 15
